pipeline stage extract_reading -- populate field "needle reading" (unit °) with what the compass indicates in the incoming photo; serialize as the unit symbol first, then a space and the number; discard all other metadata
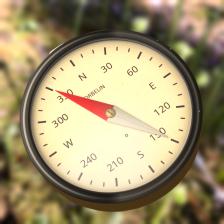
° 330
